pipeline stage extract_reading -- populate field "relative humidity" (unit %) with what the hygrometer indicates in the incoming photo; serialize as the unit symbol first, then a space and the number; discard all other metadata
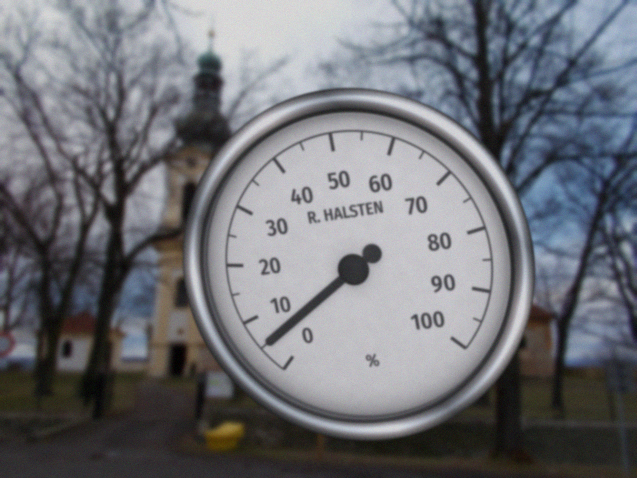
% 5
